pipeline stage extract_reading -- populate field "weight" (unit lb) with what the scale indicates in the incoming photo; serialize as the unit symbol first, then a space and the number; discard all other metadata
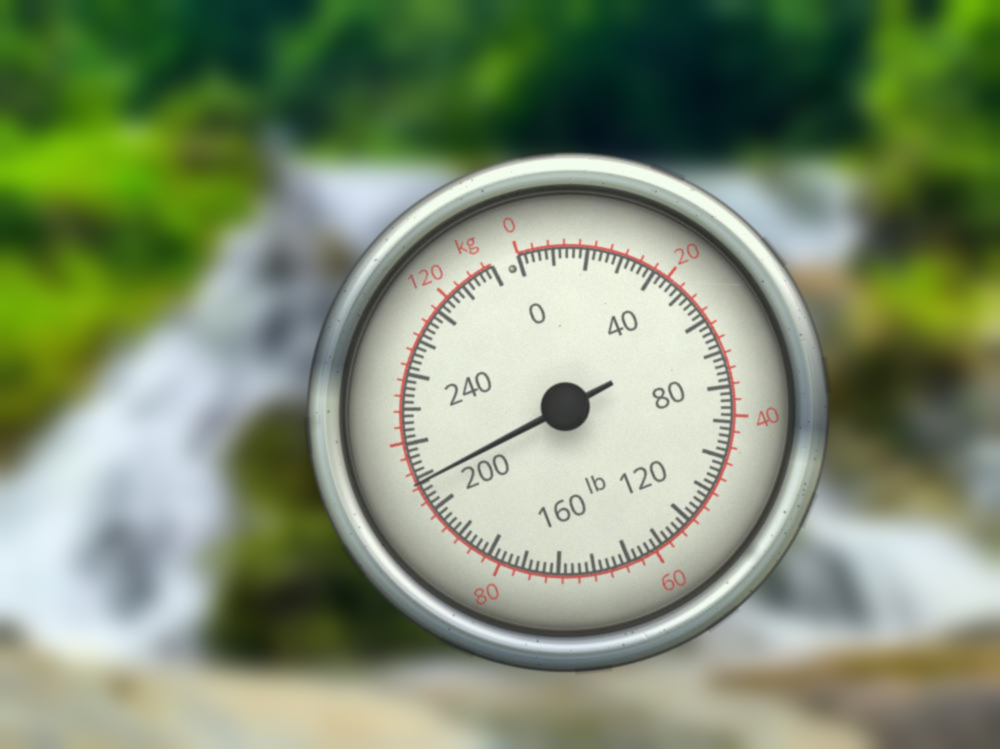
lb 208
